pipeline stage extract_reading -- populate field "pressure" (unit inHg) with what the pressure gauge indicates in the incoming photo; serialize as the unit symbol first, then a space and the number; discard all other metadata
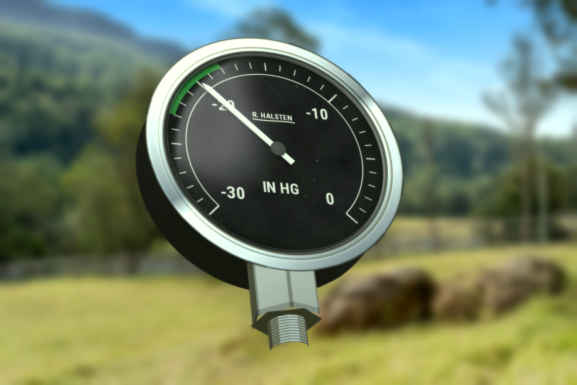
inHg -20
